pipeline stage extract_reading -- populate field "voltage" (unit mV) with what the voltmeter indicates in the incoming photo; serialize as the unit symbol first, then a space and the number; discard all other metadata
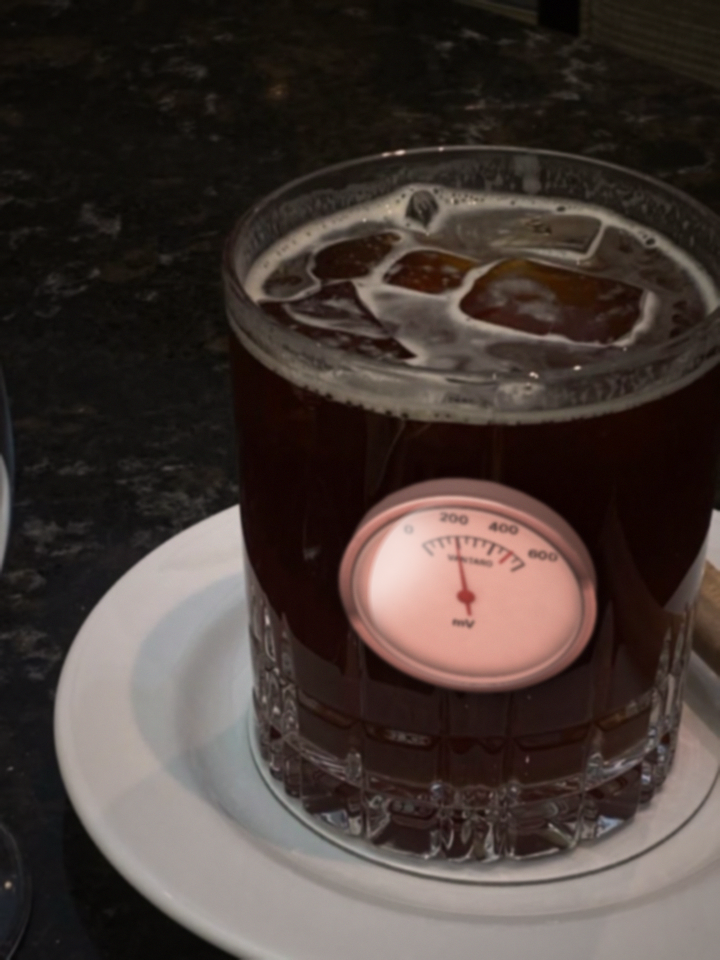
mV 200
